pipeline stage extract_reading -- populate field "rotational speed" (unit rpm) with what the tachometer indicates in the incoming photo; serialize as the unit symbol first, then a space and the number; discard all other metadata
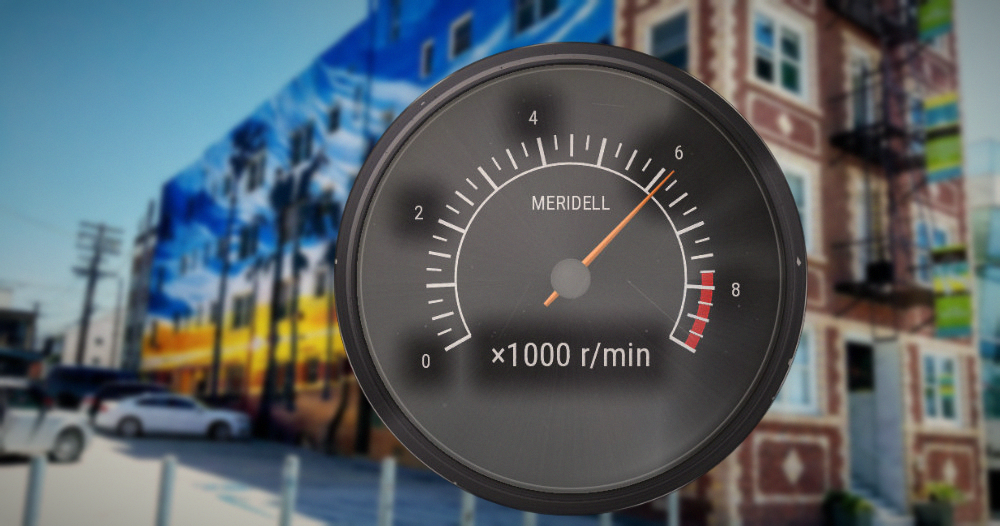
rpm 6125
